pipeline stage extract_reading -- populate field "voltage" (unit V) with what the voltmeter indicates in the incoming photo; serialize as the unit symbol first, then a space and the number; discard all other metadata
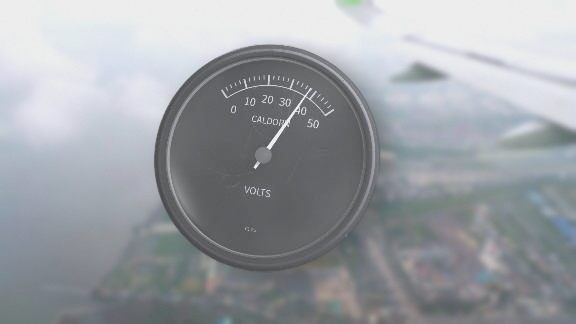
V 38
